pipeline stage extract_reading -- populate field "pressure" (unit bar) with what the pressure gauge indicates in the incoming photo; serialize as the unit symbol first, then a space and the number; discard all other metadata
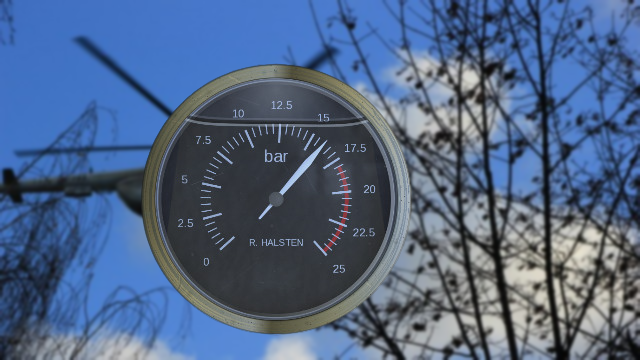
bar 16
